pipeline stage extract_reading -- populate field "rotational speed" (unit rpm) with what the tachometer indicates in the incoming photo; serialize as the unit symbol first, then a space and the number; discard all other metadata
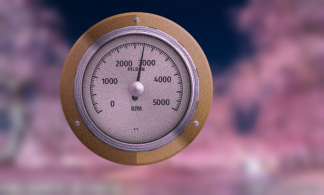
rpm 2750
